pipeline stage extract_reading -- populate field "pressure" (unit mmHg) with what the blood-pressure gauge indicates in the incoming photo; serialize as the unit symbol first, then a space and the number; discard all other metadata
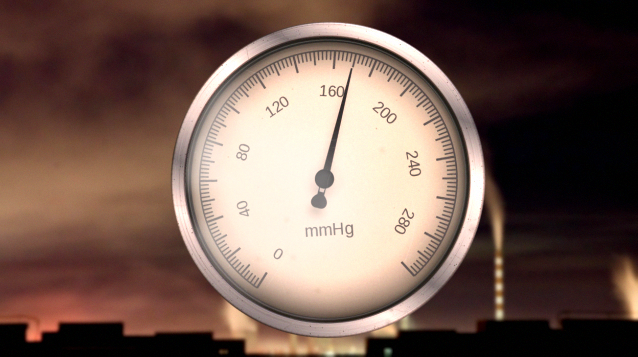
mmHg 170
